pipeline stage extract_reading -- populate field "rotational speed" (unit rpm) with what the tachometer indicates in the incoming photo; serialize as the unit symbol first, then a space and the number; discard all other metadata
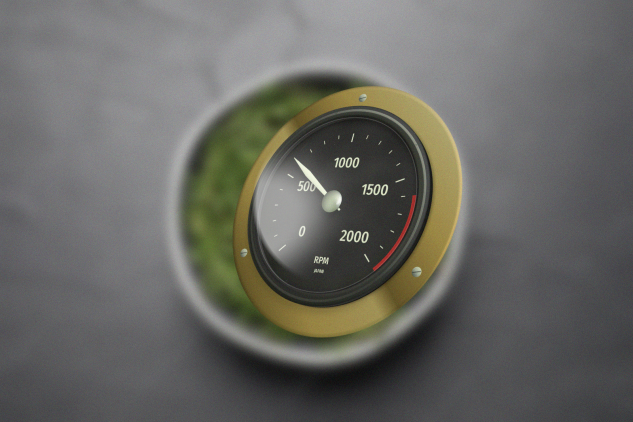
rpm 600
